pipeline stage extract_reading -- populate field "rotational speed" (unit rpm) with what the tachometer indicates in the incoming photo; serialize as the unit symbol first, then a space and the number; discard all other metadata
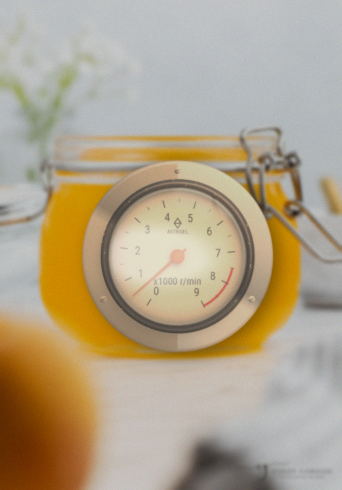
rpm 500
